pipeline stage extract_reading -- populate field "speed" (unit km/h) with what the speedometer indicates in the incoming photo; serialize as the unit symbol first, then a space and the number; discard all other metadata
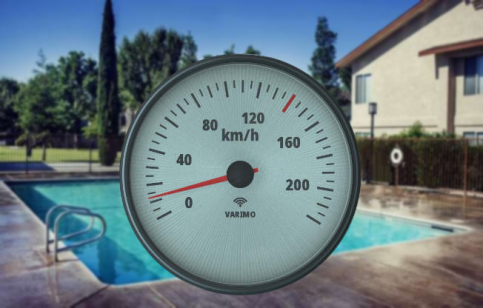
km/h 12.5
